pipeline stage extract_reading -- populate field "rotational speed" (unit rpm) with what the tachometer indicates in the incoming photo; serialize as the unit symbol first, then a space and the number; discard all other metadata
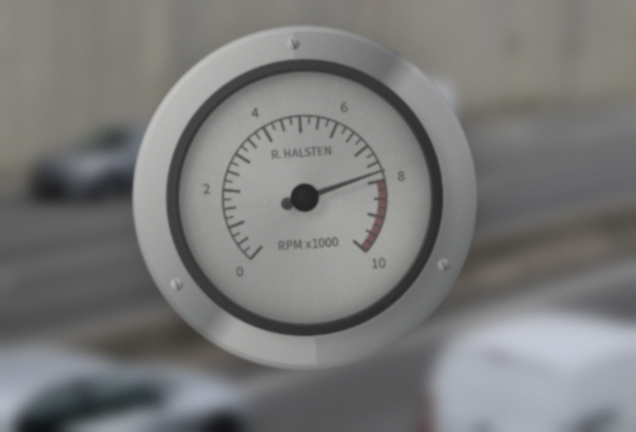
rpm 7750
